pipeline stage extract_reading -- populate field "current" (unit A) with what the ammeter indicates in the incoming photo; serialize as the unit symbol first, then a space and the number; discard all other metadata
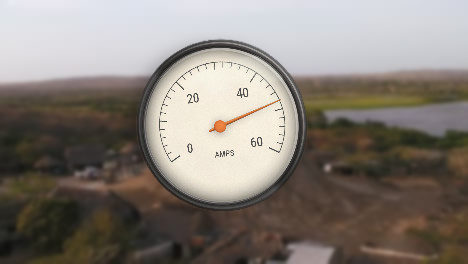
A 48
